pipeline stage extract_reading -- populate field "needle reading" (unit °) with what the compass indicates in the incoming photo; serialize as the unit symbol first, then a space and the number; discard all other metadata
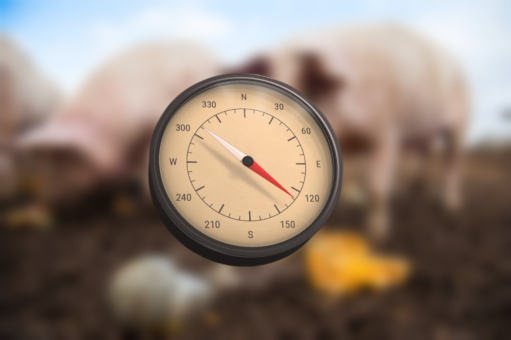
° 130
